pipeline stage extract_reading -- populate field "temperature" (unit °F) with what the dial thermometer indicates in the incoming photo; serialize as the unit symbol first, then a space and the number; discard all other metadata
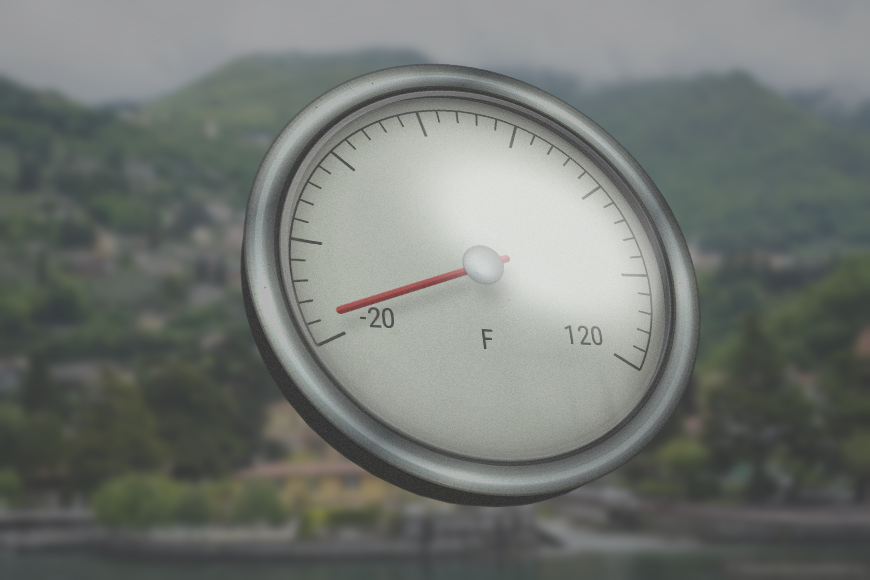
°F -16
